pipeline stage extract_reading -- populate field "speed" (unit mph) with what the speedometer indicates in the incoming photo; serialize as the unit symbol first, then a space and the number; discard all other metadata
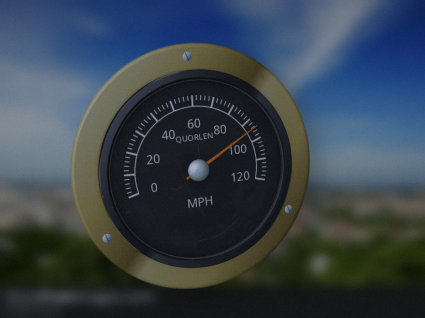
mph 94
